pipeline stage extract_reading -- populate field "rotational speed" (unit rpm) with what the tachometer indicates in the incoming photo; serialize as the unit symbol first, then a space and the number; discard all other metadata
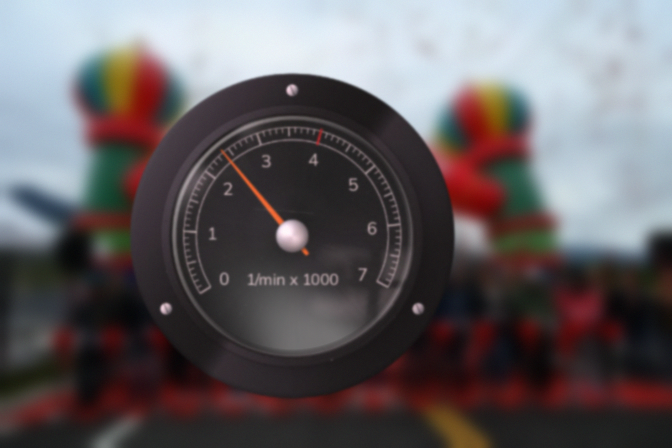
rpm 2400
